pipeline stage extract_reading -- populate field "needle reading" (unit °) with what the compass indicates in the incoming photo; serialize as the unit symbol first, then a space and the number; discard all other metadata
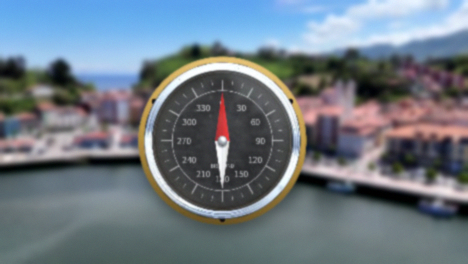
° 0
